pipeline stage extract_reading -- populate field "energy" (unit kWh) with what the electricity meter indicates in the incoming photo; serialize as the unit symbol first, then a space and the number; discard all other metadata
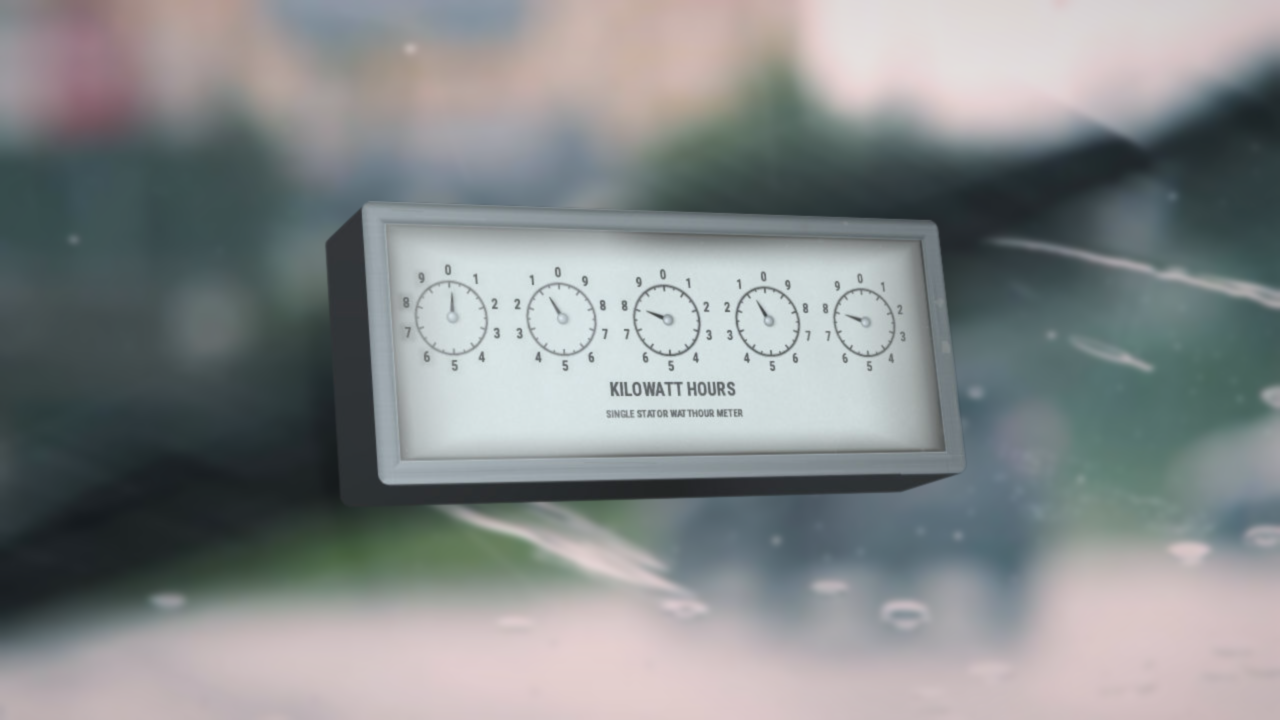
kWh 808
